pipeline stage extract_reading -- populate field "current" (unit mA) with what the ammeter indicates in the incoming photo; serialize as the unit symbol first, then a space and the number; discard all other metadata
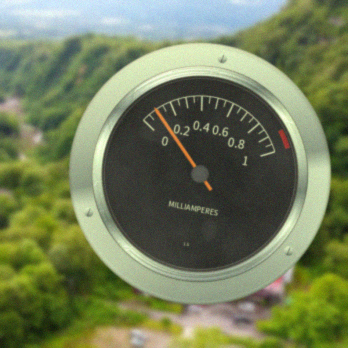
mA 0.1
